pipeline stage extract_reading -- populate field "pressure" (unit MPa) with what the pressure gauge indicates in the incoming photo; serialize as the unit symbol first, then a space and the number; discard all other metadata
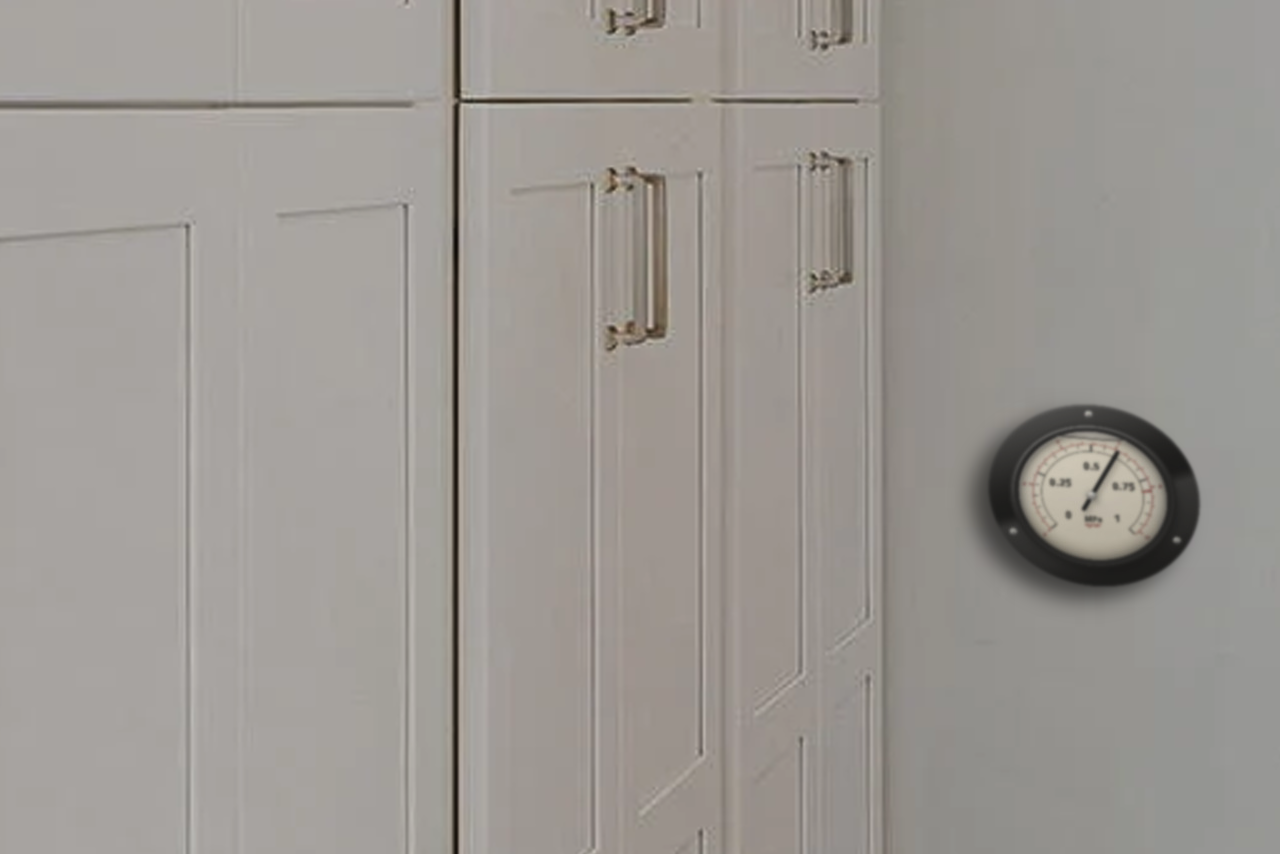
MPa 0.6
